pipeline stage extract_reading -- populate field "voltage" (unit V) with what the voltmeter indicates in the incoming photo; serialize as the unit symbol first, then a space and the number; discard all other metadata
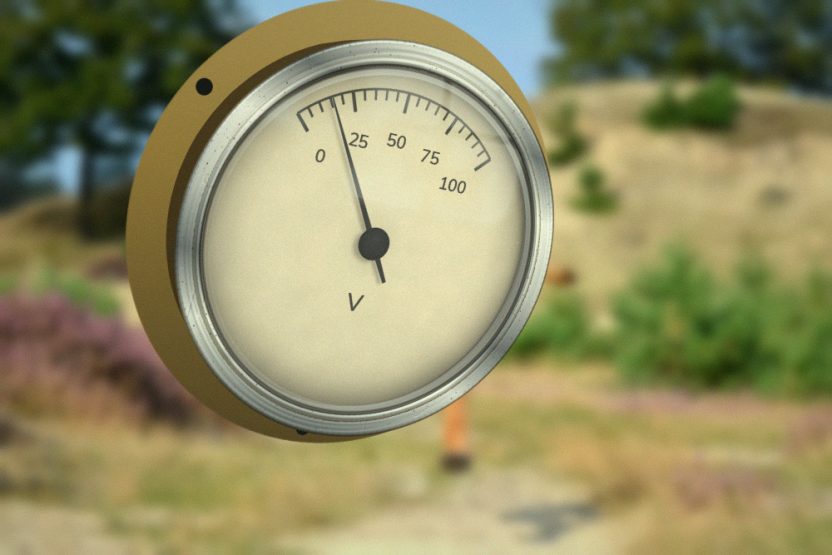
V 15
